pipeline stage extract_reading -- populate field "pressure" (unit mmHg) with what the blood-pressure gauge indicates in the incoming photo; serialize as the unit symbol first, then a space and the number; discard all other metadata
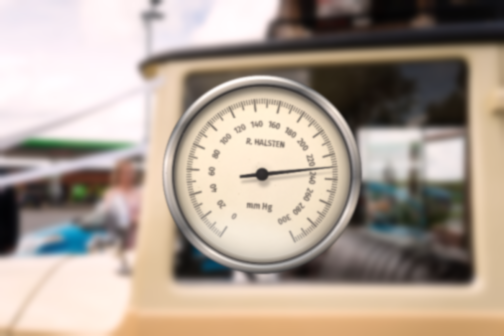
mmHg 230
